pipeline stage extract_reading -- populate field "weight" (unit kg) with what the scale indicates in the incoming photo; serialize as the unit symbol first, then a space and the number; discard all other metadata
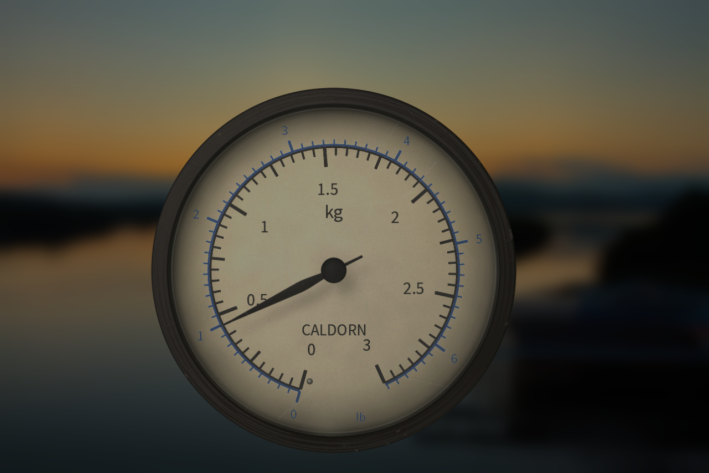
kg 0.45
